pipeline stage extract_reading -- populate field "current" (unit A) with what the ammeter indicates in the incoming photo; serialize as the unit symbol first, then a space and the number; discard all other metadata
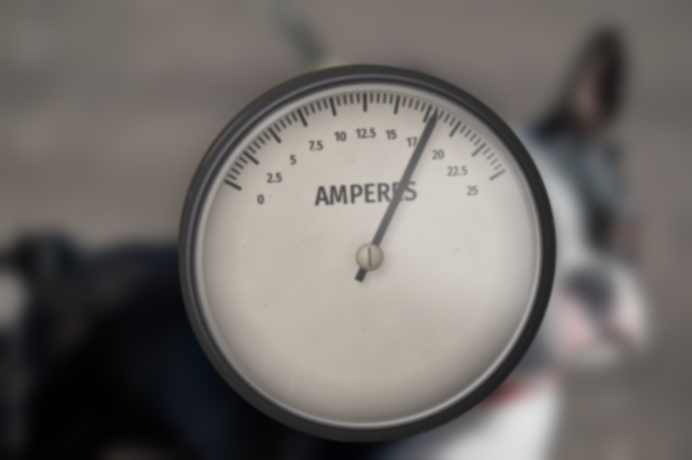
A 18
